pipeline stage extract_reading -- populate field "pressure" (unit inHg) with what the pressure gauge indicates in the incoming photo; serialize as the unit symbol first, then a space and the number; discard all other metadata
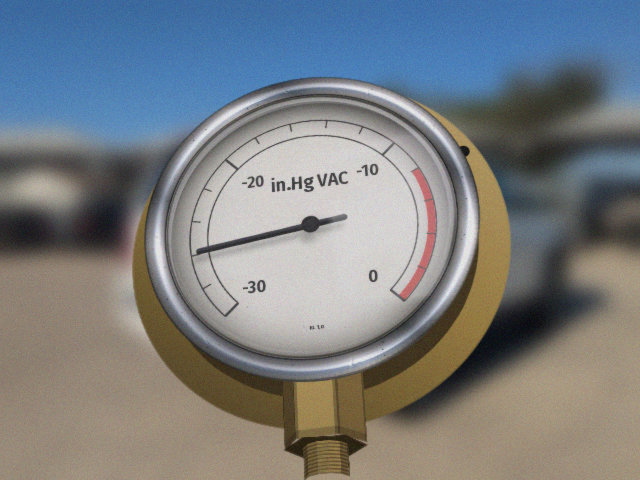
inHg -26
